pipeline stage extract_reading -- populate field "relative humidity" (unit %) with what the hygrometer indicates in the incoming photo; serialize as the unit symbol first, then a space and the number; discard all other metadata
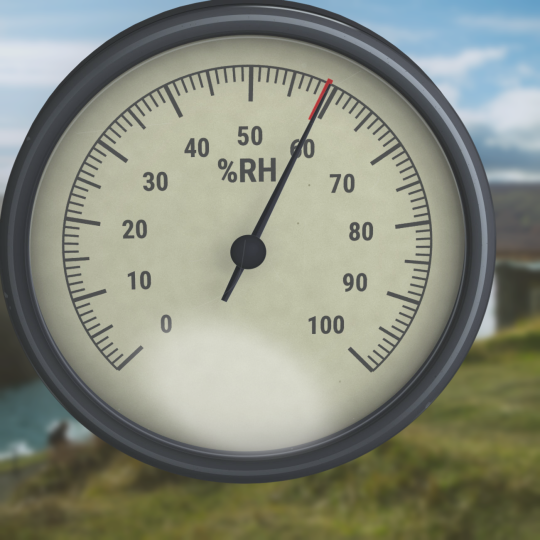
% 59
